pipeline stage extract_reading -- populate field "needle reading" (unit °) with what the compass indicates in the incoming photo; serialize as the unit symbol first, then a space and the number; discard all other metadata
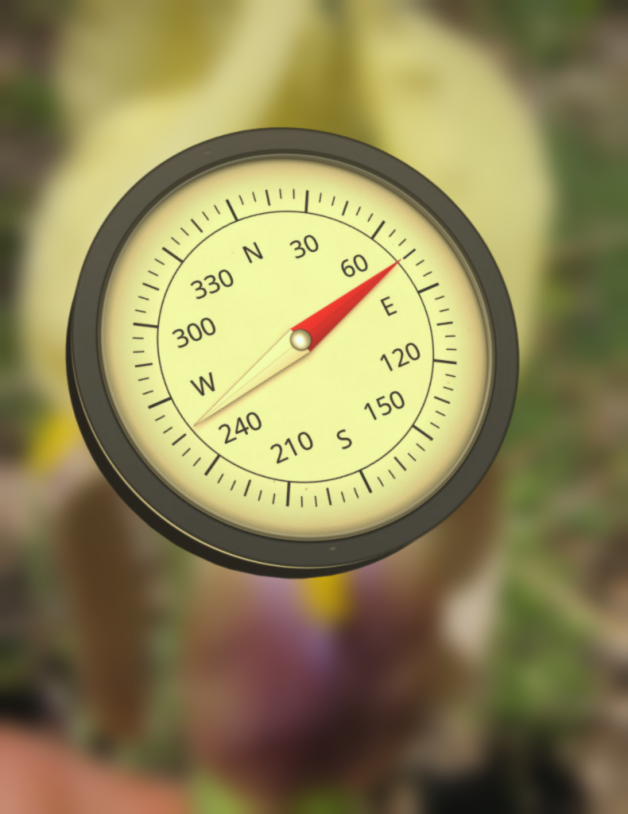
° 75
